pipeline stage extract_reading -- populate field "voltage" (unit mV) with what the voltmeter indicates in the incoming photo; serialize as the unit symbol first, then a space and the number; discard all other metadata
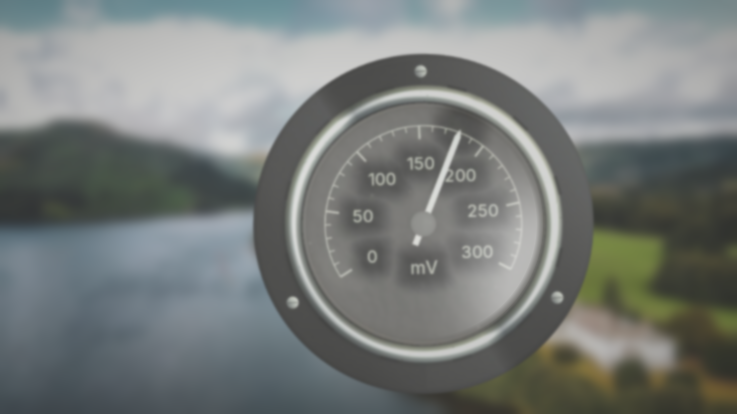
mV 180
